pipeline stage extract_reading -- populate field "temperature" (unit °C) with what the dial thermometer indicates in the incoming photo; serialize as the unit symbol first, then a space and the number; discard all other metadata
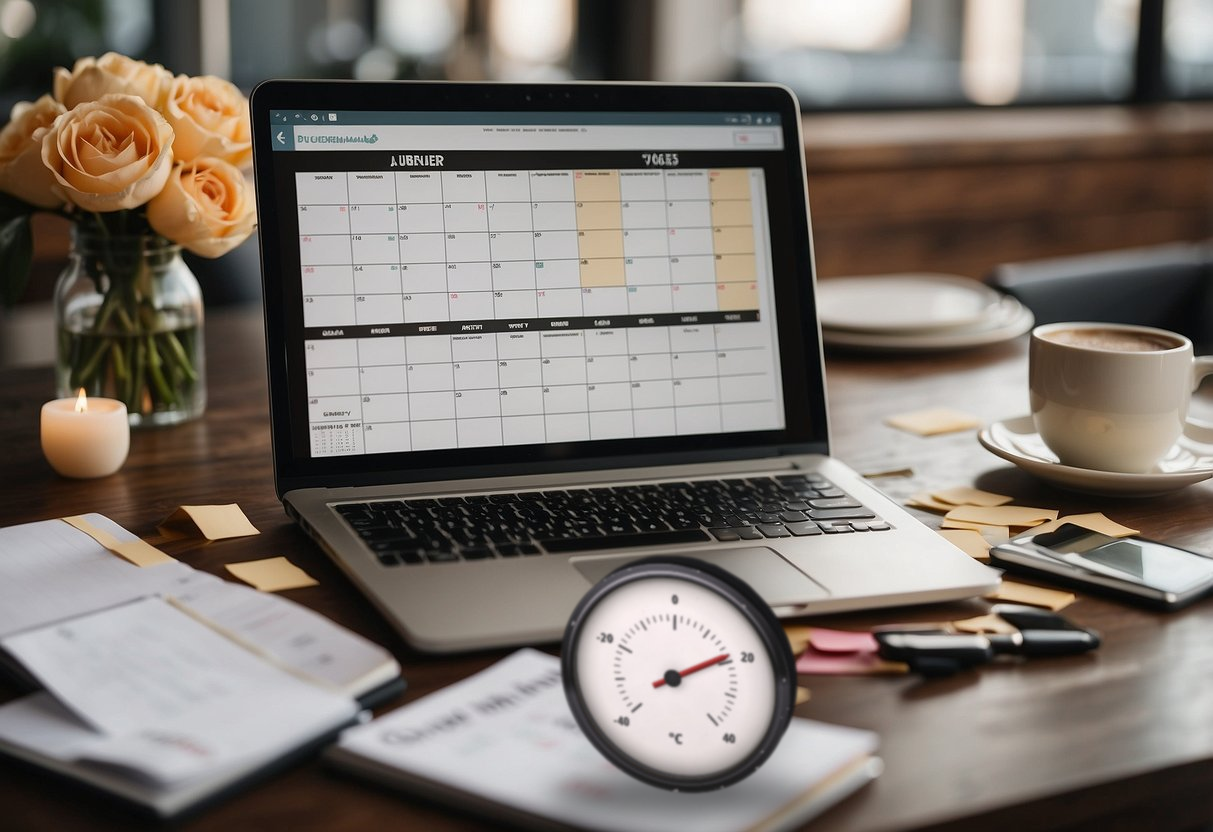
°C 18
